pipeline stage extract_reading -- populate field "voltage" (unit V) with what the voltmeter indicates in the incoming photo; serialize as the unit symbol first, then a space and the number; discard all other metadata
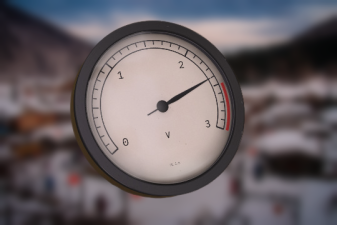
V 2.4
